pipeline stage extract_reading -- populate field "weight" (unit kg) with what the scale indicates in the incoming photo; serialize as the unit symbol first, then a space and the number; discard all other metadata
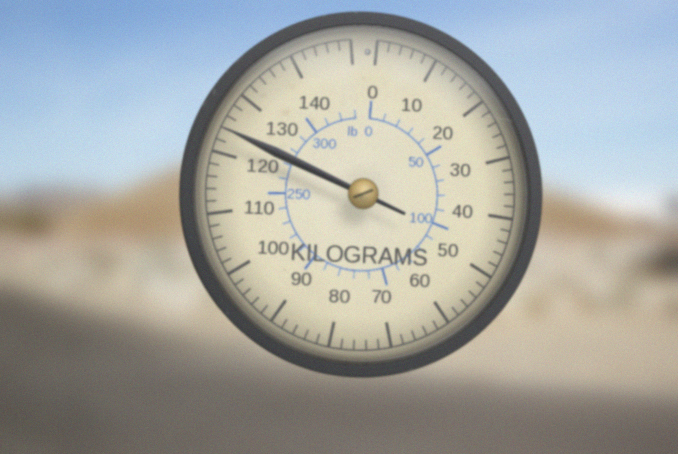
kg 124
